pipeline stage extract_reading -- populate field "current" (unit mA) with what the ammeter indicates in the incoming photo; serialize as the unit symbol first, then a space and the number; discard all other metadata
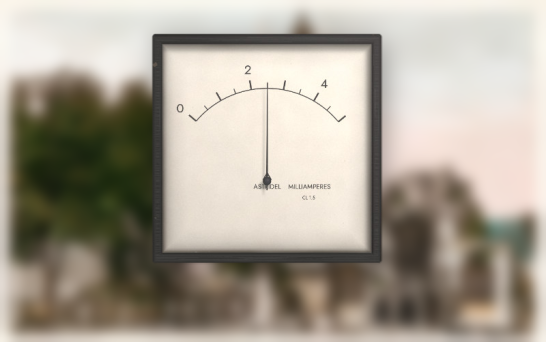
mA 2.5
